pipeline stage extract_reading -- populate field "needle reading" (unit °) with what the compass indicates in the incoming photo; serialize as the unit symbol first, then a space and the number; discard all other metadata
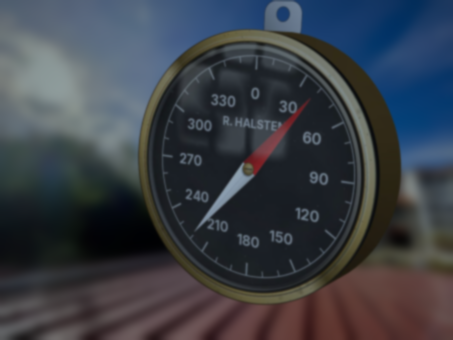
° 40
